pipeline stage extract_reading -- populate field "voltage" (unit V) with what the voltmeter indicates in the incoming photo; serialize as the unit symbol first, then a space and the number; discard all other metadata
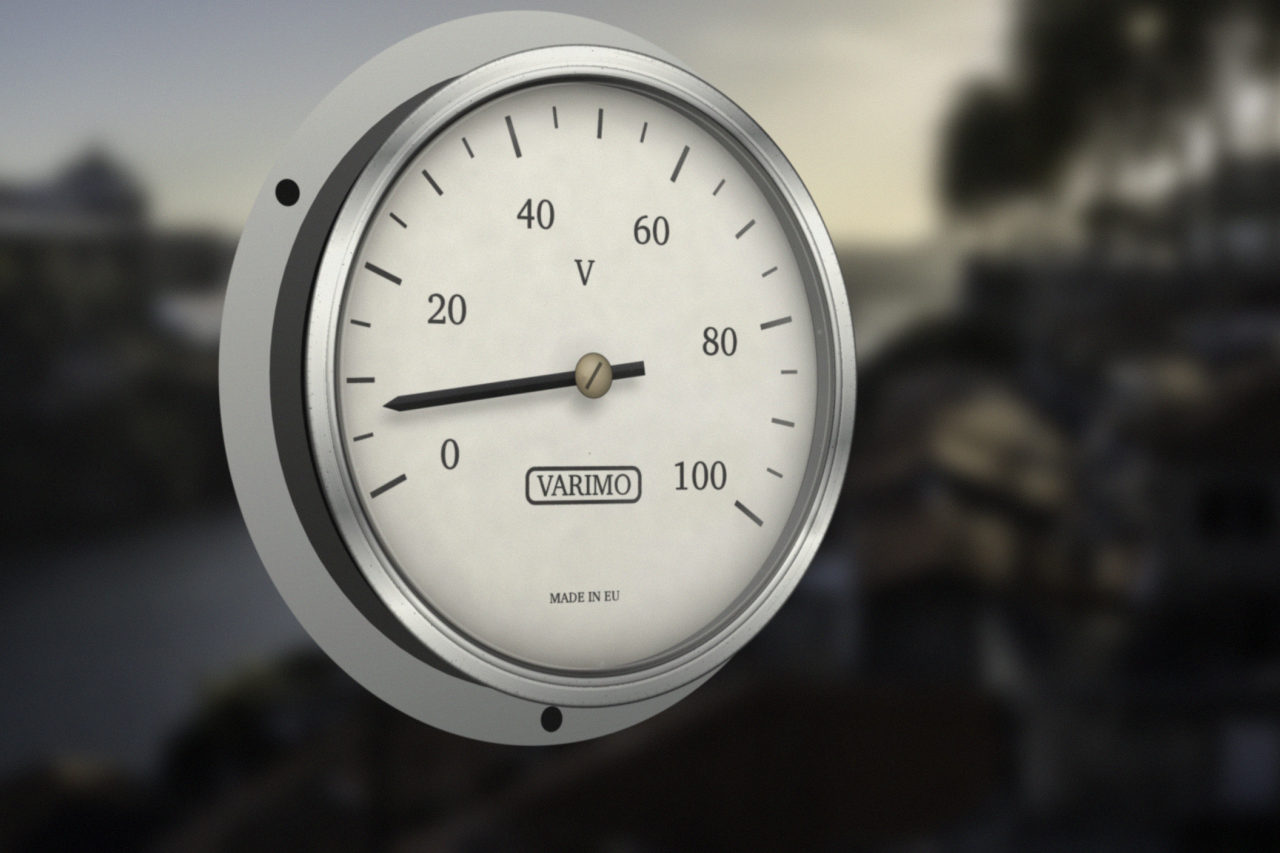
V 7.5
